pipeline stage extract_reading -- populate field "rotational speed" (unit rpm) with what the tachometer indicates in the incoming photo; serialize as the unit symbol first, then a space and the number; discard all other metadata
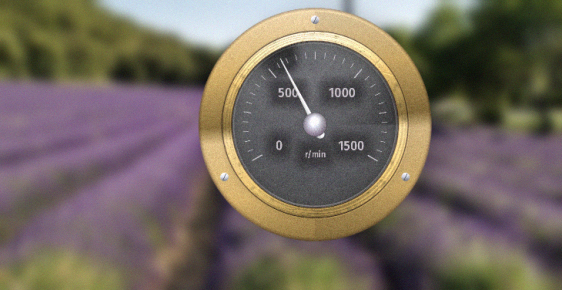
rpm 575
